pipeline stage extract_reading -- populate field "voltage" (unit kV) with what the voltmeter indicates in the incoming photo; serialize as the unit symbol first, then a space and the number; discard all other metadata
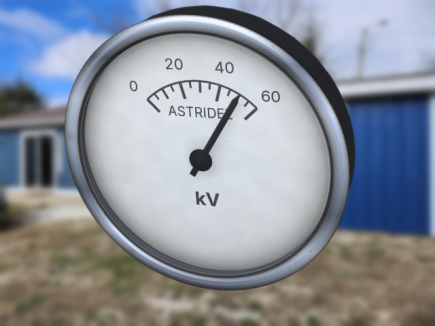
kV 50
